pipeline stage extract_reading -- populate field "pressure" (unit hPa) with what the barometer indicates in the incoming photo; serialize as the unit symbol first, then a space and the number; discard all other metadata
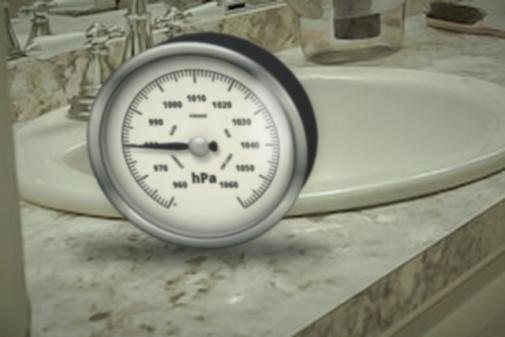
hPa 980
